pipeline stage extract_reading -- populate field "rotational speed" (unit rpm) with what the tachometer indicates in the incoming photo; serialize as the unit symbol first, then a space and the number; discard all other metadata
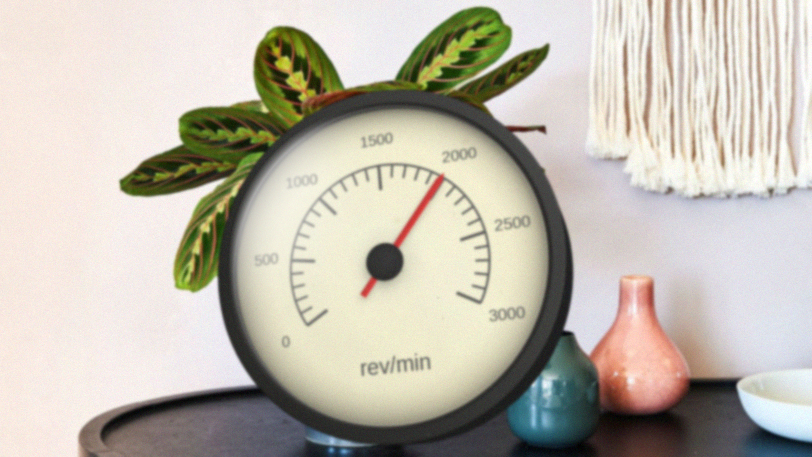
rpm 2000
